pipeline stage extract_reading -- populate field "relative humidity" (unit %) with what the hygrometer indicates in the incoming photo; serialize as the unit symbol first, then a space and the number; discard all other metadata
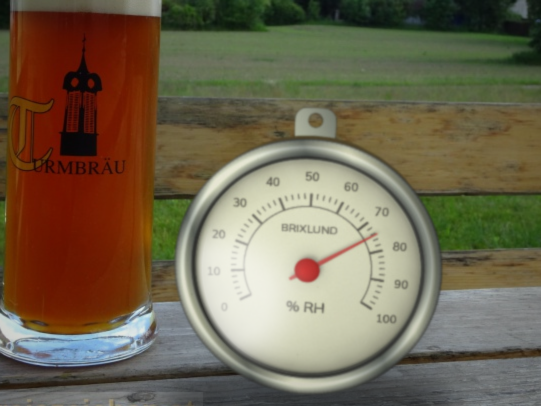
% 74
